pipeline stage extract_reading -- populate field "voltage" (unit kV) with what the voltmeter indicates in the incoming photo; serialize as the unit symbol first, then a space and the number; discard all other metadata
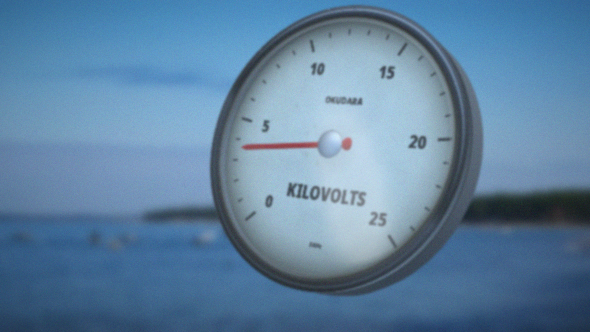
kV 3.5
